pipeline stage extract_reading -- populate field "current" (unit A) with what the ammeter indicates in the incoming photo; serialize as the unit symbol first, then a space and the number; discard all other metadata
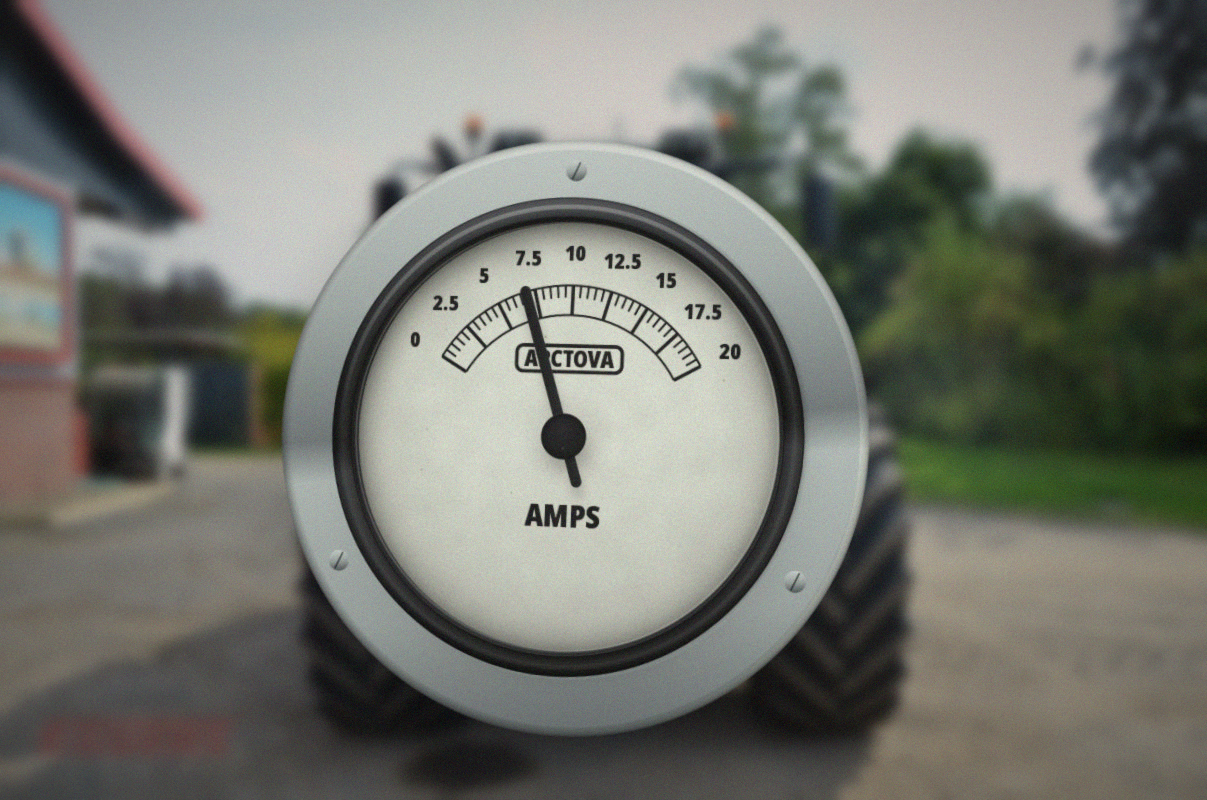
A 7
